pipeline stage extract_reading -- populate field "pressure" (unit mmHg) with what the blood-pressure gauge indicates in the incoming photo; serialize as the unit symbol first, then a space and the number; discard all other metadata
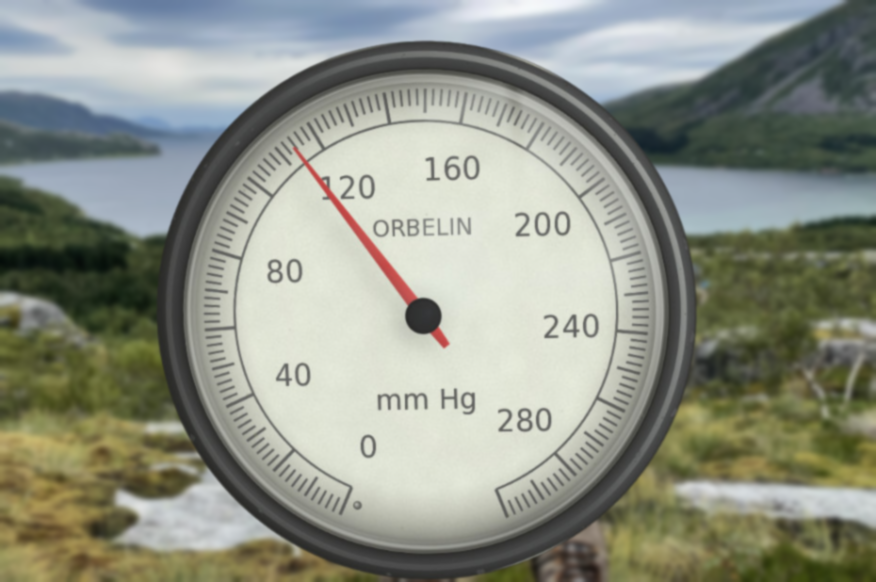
mmHg 114
